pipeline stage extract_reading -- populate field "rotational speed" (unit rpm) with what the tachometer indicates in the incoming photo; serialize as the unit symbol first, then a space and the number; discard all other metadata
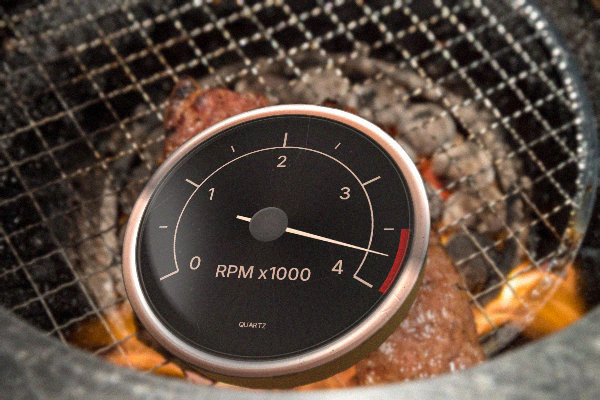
rpm 3750
